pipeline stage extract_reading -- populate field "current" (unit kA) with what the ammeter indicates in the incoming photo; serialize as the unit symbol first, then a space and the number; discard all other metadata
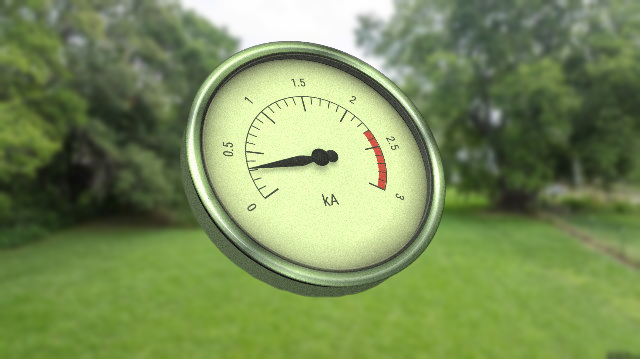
kA 0.3
